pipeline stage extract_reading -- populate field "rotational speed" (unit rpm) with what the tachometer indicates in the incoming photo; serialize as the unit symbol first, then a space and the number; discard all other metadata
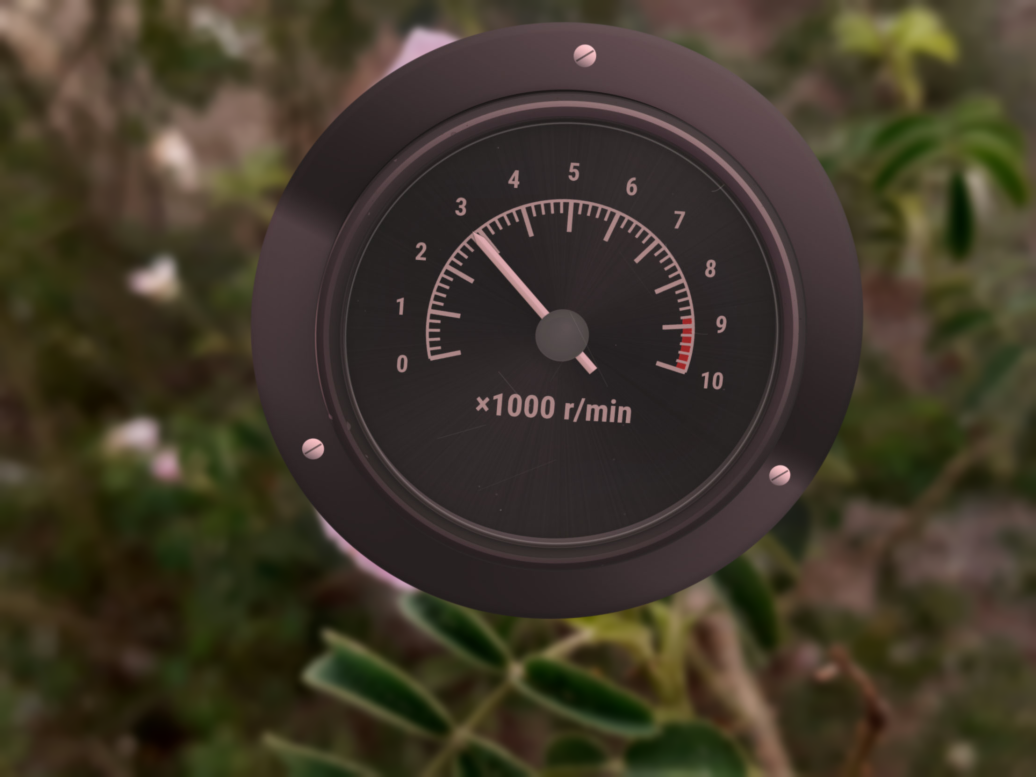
rpm 2900
